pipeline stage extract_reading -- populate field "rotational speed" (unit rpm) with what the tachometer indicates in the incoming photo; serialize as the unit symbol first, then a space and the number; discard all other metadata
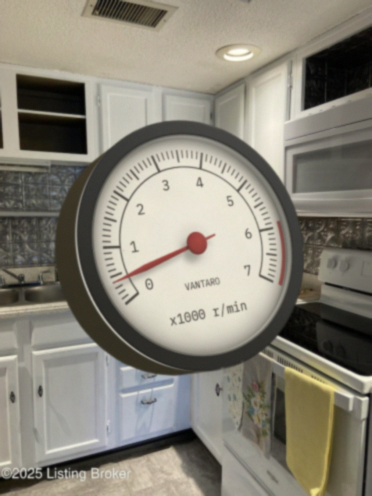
rpm 400
